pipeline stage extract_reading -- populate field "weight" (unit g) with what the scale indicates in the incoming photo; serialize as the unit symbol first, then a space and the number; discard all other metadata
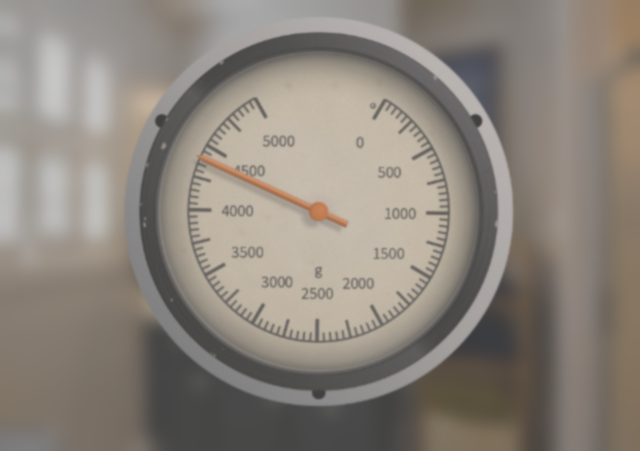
g 4400
